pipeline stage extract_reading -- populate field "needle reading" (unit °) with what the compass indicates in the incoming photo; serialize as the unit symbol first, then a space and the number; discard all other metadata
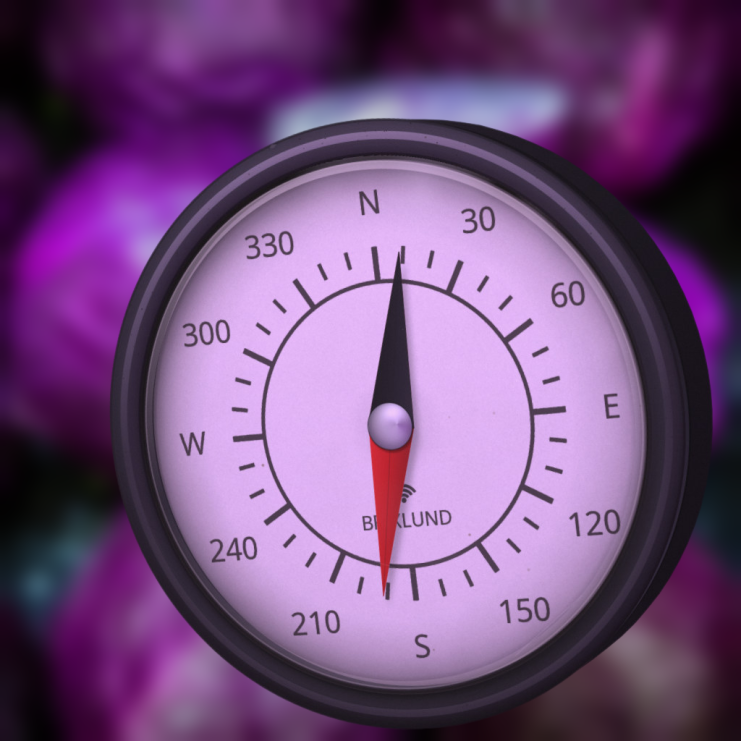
° 190
